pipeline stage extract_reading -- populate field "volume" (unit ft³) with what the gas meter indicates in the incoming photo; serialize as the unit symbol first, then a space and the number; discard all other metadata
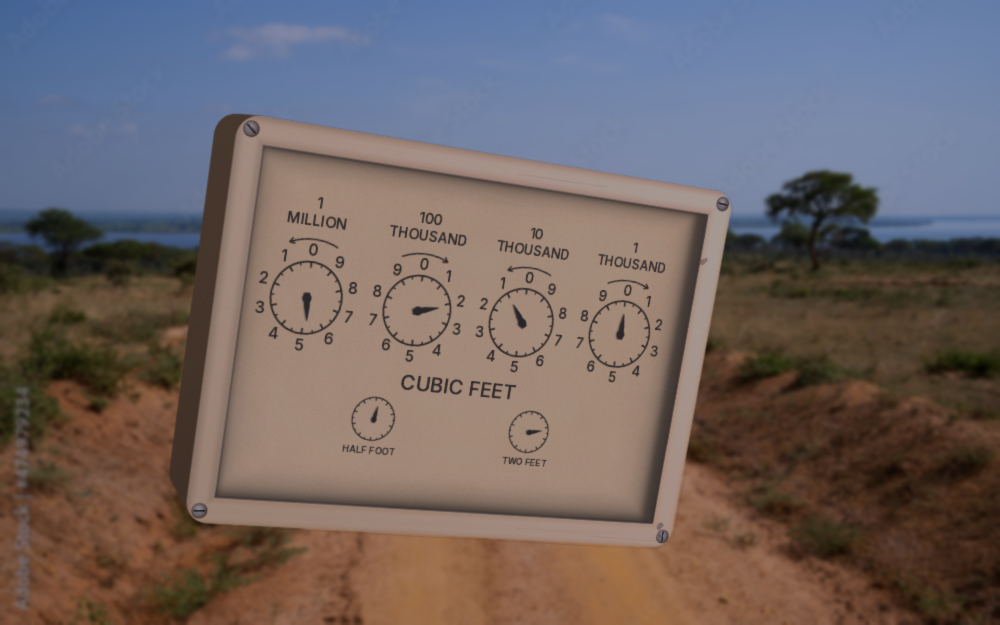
ft³ 521000
